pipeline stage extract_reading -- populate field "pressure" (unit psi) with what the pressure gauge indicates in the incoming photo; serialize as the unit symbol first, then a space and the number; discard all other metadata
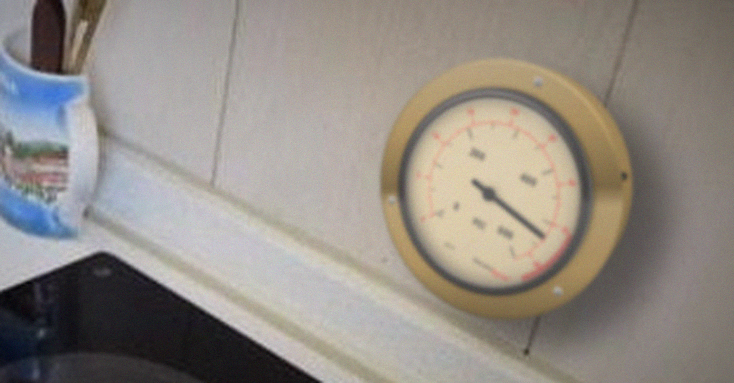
psi 525
